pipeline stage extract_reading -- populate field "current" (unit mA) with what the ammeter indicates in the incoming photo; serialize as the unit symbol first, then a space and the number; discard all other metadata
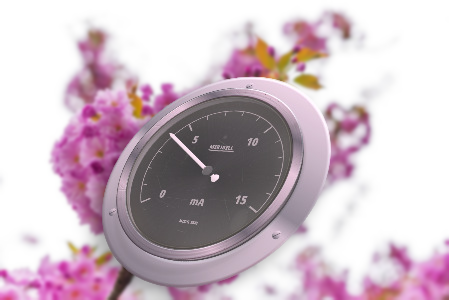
mA 4
